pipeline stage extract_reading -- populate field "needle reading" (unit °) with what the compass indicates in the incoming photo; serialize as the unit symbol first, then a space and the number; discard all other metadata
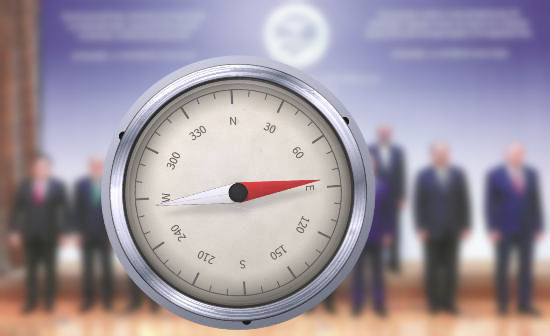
° 85
